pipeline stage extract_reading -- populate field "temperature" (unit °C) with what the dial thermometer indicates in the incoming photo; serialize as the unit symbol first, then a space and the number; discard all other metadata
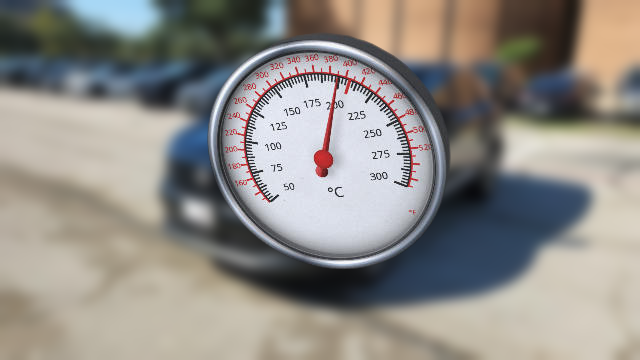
°C 200
